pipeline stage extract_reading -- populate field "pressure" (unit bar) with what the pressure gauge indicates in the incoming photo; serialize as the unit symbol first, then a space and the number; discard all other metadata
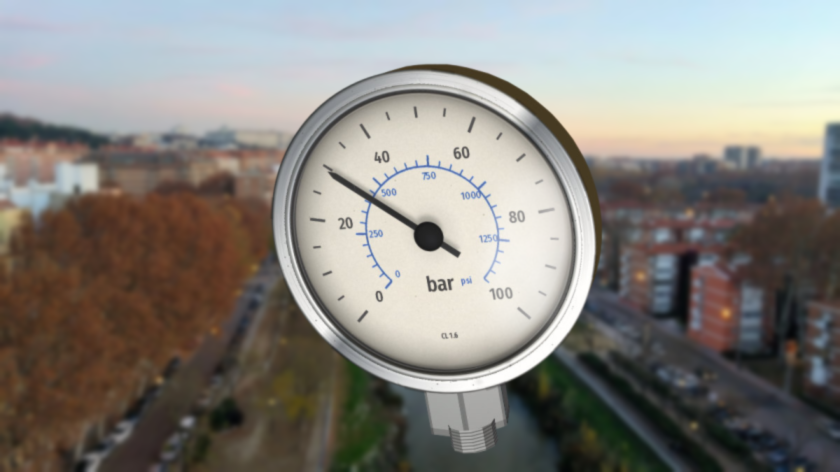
bar 30
